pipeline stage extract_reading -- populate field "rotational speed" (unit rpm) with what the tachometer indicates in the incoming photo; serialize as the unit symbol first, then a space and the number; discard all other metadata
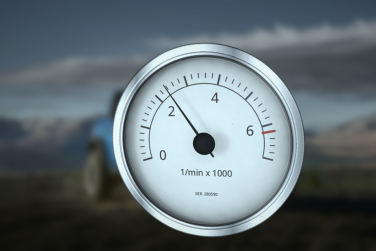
rpm 2400
